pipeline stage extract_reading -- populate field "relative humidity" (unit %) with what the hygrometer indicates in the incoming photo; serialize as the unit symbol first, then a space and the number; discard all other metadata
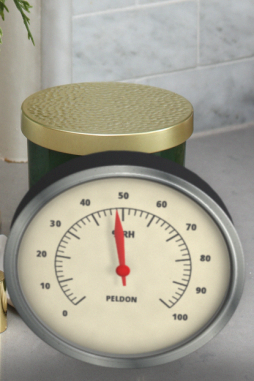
% 48
